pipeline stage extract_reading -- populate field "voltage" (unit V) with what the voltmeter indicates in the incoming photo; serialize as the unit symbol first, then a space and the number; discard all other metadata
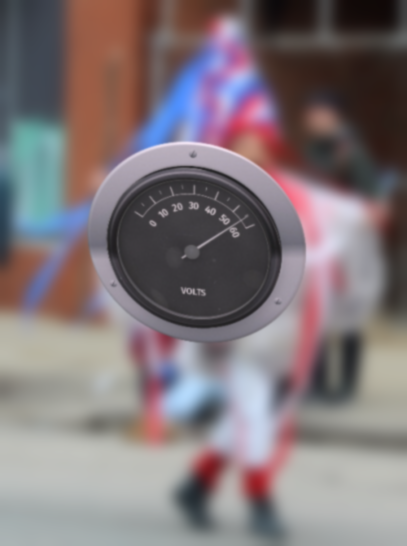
V 55
